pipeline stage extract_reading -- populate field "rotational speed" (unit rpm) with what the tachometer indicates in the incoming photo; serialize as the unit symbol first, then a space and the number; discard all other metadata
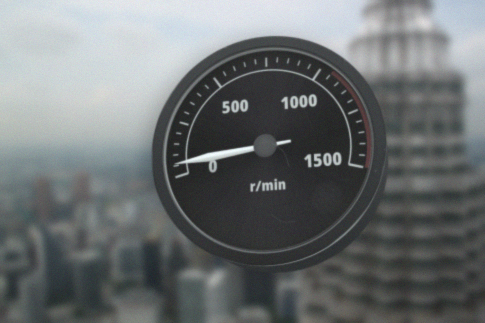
rpm 50
